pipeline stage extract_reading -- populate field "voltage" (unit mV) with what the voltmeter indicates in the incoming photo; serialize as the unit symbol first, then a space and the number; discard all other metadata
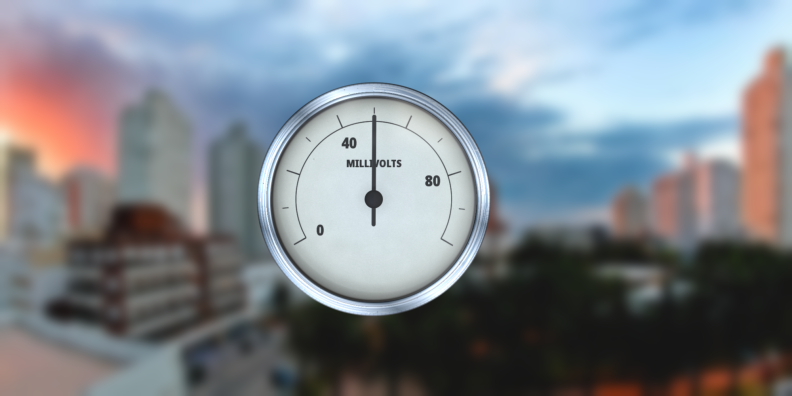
mV 50
